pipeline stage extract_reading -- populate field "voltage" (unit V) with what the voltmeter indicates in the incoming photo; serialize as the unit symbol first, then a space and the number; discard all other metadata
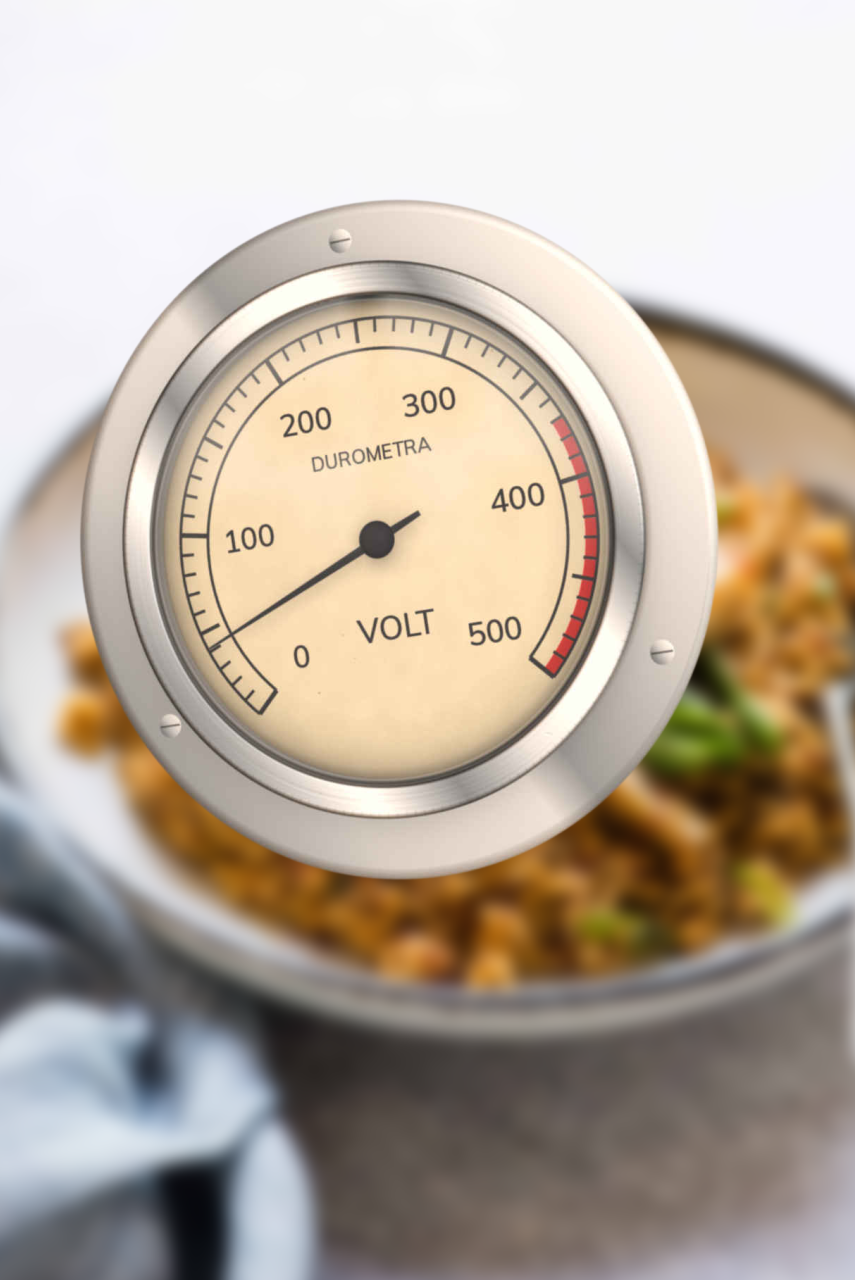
V 40
